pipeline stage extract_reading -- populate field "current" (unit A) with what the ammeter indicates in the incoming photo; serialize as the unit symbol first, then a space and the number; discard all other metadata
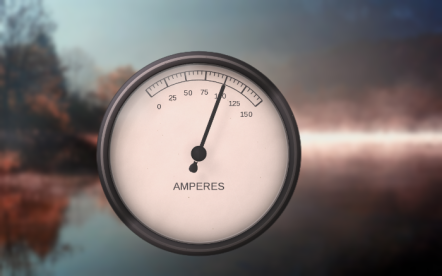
A 100
